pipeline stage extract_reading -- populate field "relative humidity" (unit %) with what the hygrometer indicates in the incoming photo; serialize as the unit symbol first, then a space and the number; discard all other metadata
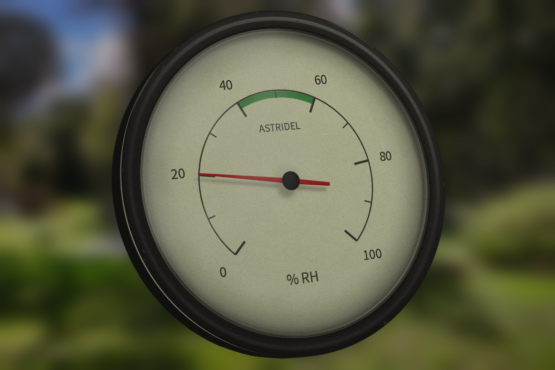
% 20
